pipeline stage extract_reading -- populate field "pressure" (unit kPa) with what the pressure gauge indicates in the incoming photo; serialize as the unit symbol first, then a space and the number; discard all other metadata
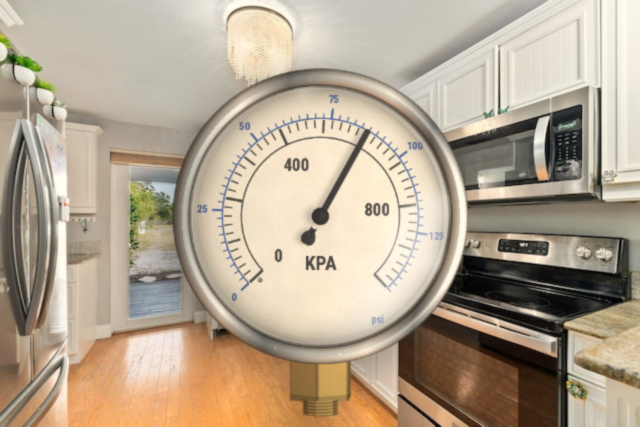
kPa 600
